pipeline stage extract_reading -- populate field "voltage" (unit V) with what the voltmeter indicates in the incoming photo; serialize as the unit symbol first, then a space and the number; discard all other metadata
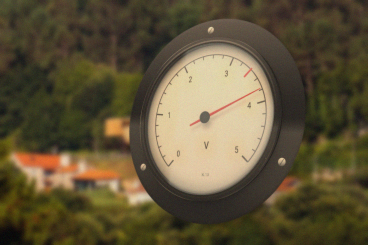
V 3.8
